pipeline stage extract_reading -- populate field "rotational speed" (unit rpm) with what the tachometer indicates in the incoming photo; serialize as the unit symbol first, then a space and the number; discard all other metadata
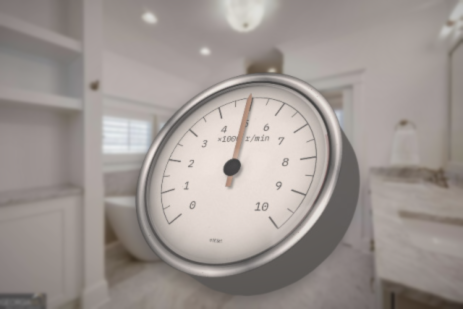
rpm 5000
